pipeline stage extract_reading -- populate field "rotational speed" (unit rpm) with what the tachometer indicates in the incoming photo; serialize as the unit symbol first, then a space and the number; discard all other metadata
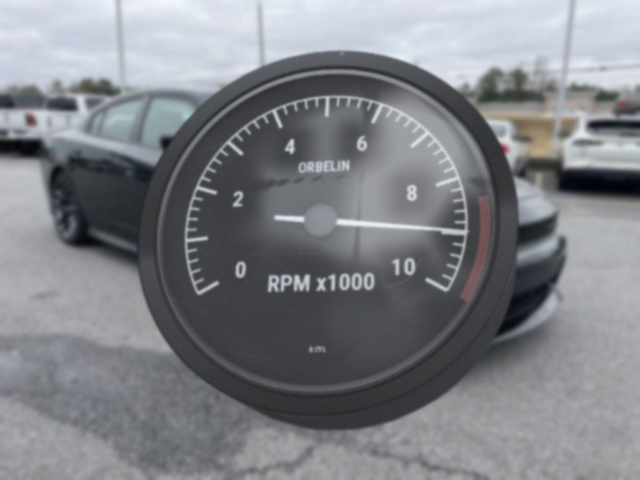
rpm 9000
